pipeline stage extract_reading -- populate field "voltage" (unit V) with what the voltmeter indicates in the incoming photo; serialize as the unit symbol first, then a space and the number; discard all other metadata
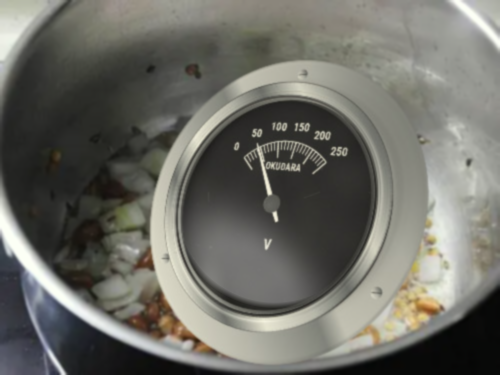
V 50
